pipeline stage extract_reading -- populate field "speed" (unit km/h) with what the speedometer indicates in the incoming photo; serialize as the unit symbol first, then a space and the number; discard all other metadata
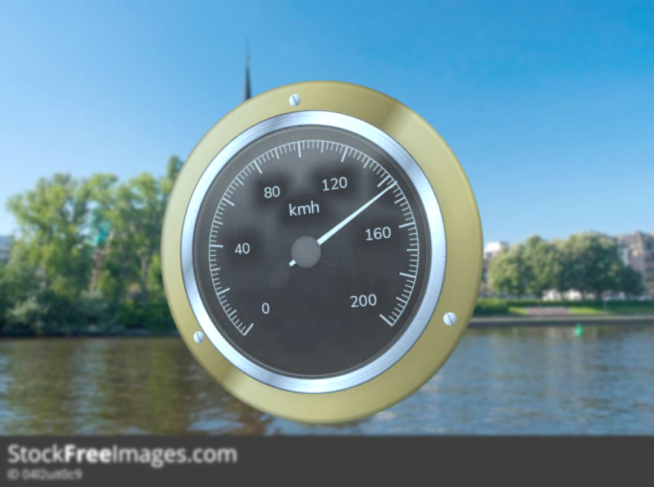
km/h 144
